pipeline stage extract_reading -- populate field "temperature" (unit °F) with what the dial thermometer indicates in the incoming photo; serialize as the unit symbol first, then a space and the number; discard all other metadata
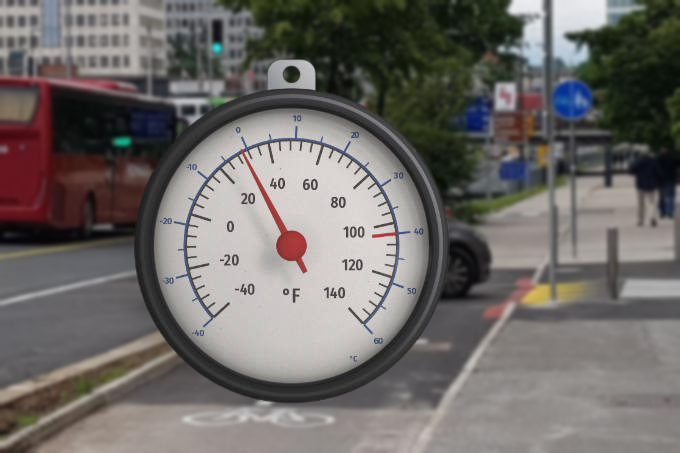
°F 30
